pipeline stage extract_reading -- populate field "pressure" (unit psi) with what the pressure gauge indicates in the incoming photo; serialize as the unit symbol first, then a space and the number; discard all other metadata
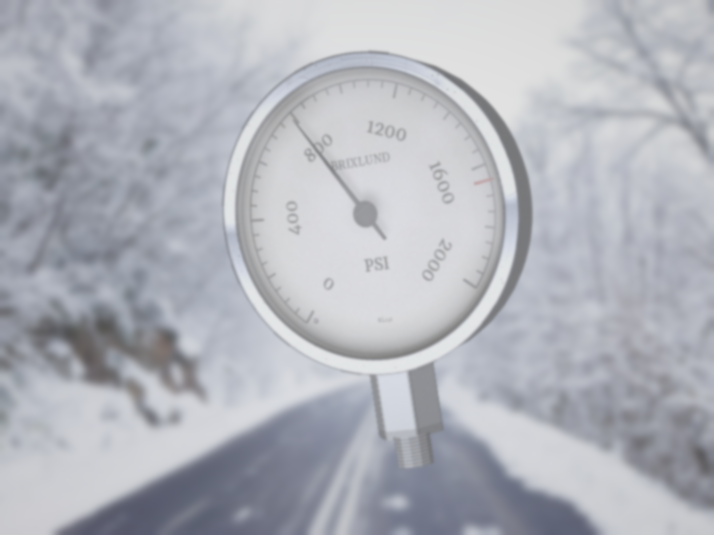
psi 800
